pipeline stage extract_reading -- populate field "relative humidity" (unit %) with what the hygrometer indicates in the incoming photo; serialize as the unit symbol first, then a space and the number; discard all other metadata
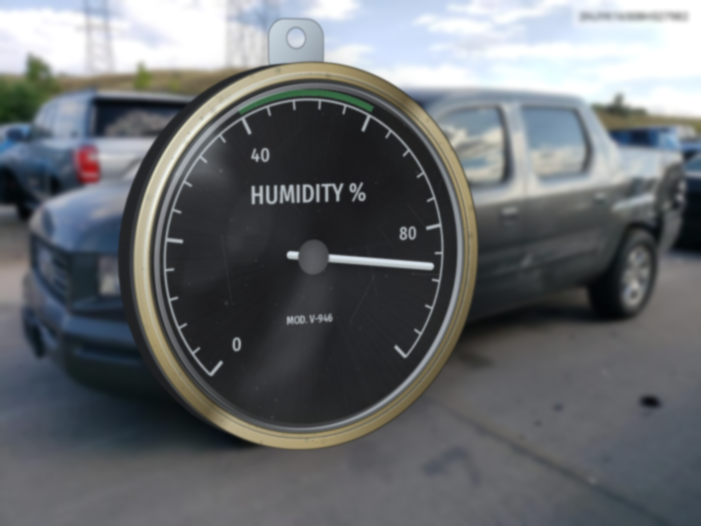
% 86
